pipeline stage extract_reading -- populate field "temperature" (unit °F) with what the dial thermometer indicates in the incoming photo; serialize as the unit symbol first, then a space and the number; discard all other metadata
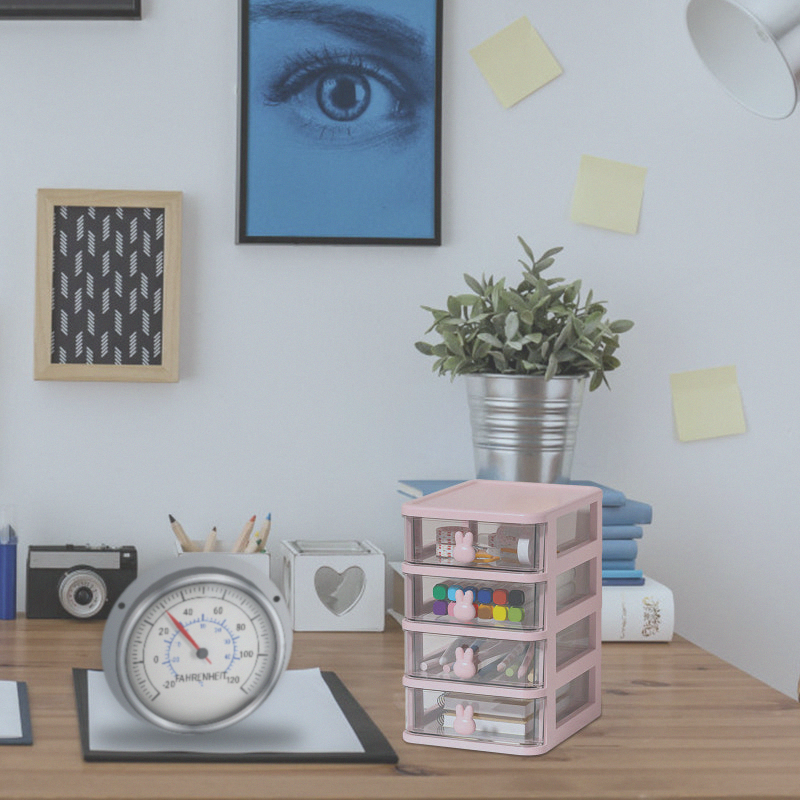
°F 30
